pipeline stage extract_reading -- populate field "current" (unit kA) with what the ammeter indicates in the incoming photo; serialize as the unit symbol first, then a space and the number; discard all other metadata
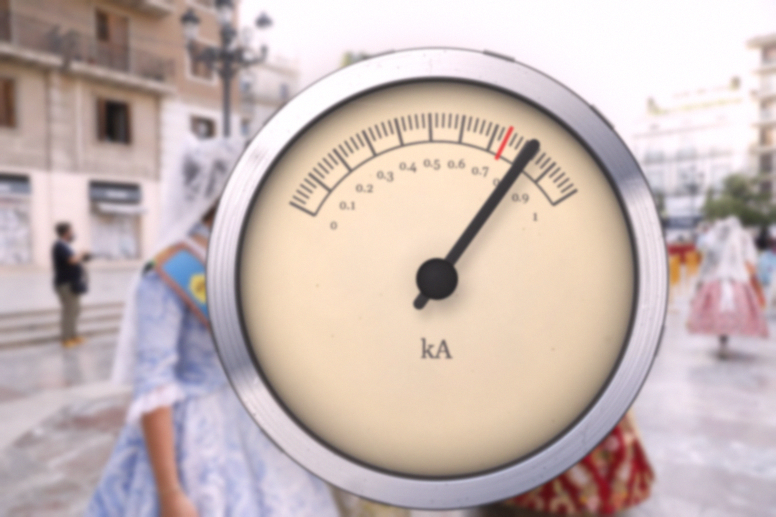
kA 0.82
